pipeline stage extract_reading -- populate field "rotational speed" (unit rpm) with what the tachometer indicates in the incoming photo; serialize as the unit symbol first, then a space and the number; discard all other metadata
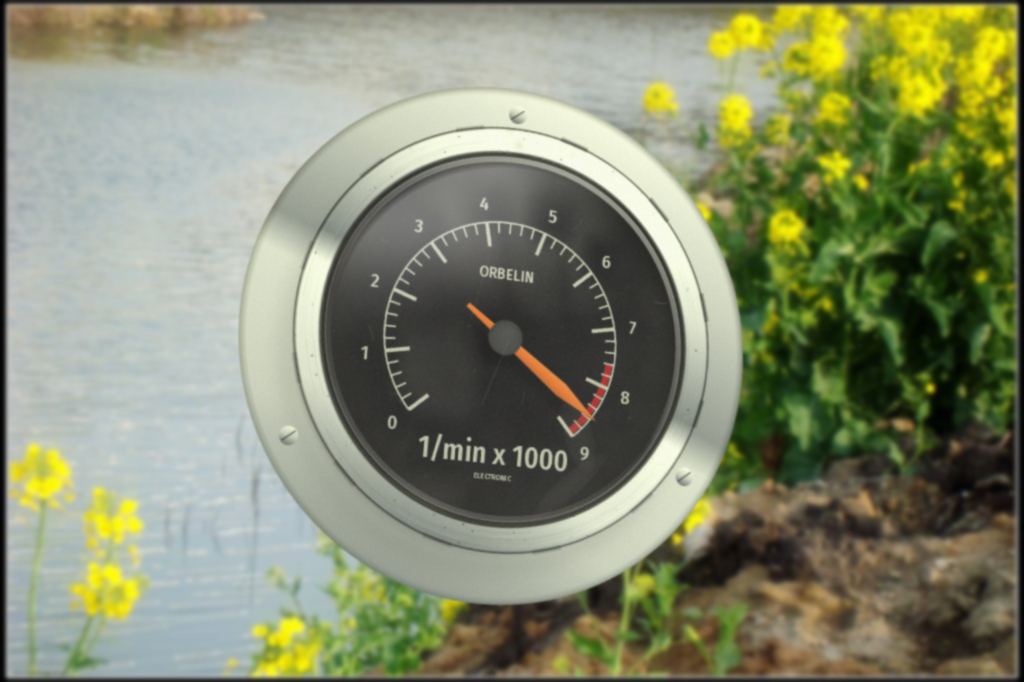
rpm 8600
